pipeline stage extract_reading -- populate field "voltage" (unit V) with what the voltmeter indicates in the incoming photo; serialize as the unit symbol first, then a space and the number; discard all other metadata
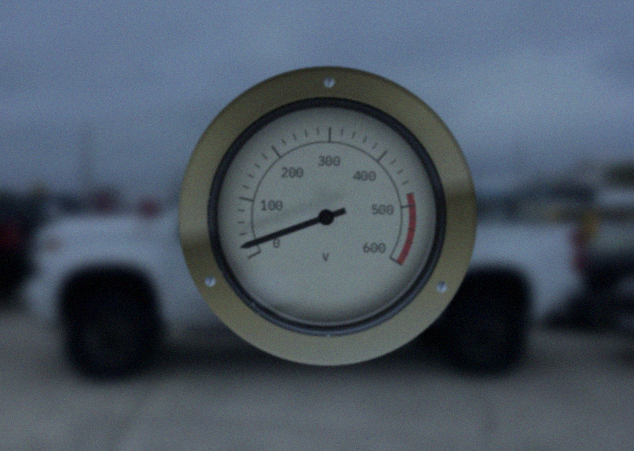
V 20
